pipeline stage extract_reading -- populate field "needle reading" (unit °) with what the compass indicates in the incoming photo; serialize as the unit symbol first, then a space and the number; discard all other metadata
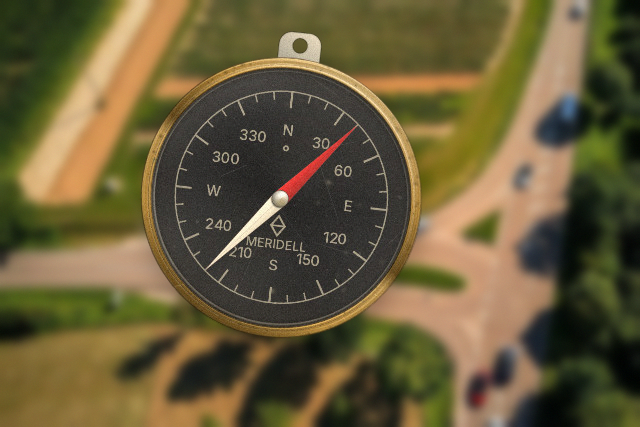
° 40
